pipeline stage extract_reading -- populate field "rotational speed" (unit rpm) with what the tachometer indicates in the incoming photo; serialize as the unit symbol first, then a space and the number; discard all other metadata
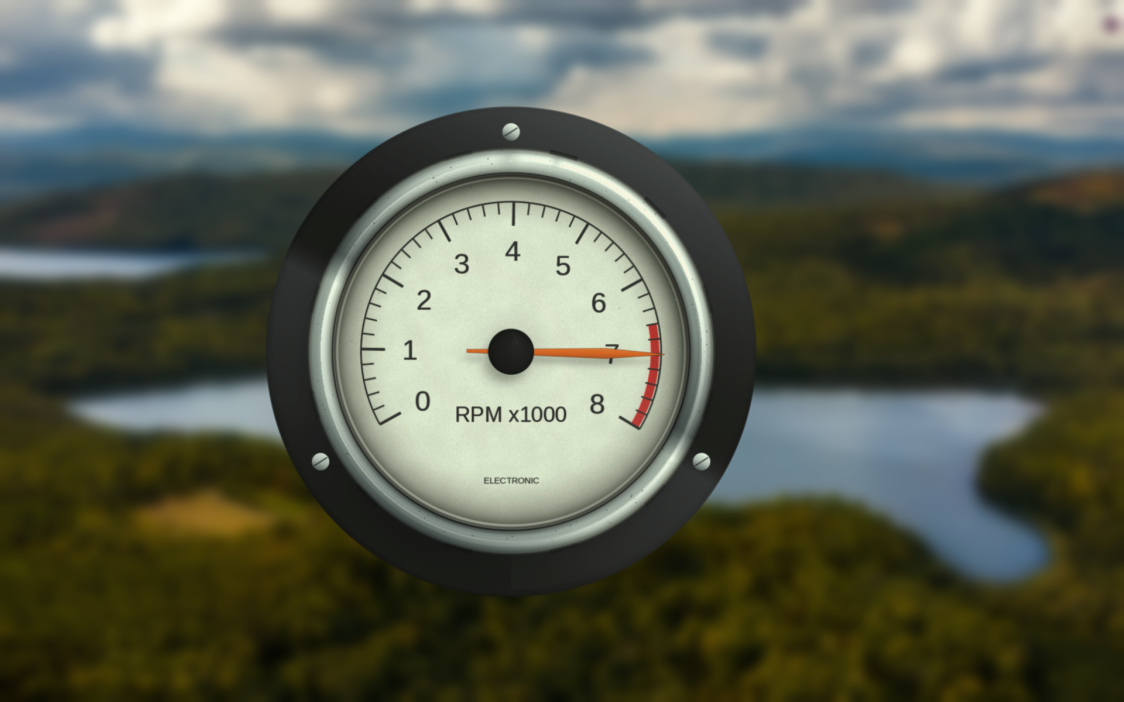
rpm 7000
